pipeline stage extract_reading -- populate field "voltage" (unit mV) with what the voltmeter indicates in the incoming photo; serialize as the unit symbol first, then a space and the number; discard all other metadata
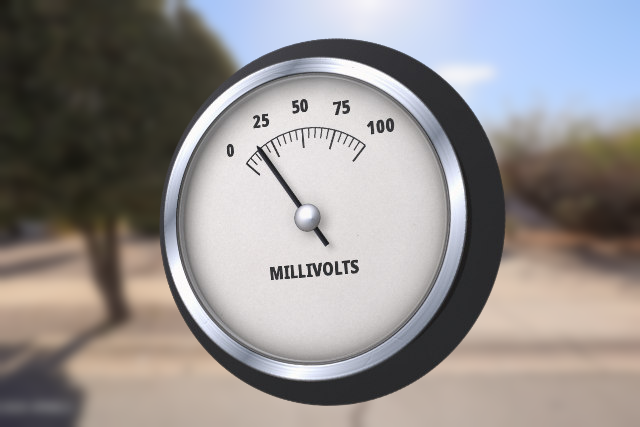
mV 15
